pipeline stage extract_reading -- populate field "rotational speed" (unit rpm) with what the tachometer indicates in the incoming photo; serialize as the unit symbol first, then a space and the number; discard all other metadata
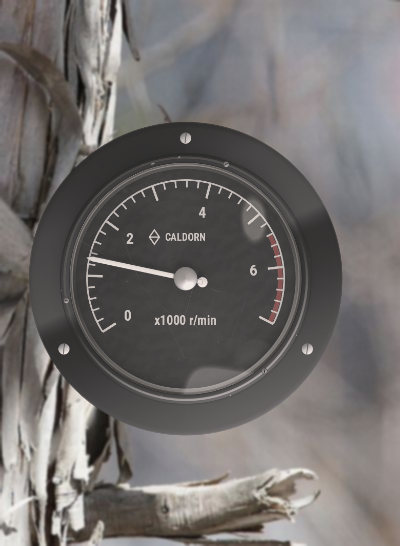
rpm 1300
